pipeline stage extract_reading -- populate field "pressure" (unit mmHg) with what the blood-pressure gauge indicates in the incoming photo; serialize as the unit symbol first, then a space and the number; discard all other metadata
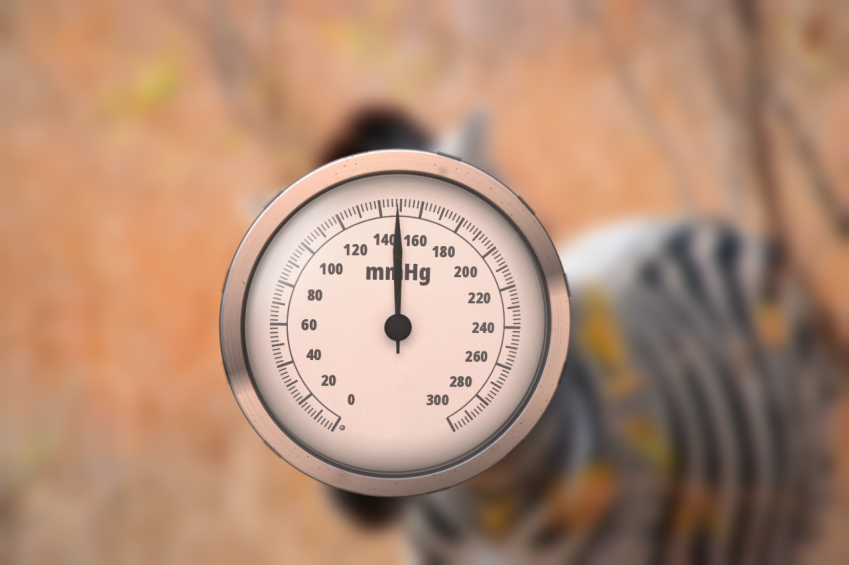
mmHg 148
